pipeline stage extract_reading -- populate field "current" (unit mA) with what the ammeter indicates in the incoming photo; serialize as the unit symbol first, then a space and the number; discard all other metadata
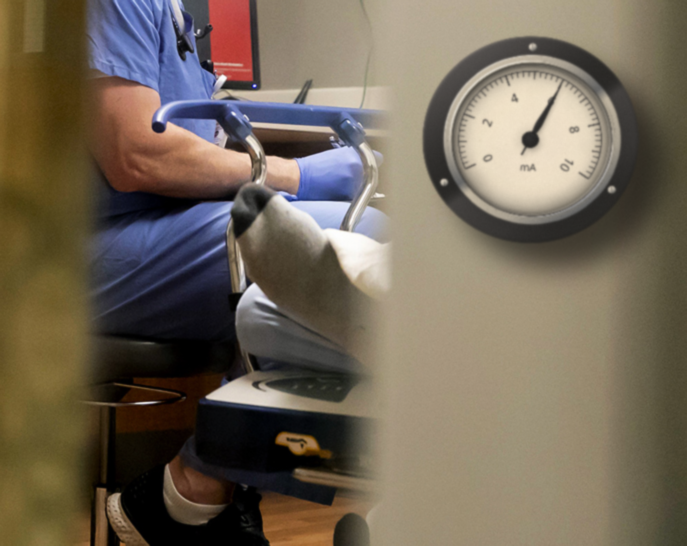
mA 6
